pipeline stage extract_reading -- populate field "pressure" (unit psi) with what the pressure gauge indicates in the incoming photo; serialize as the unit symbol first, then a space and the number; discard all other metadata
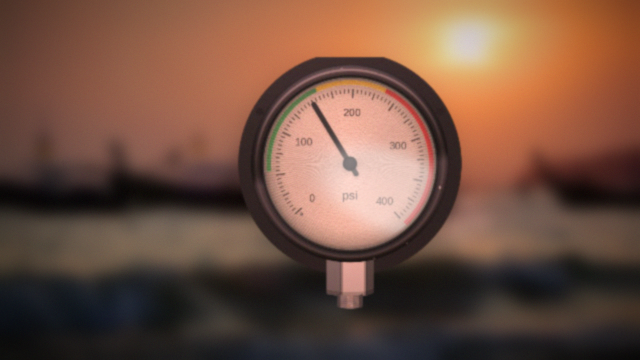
psi 150
